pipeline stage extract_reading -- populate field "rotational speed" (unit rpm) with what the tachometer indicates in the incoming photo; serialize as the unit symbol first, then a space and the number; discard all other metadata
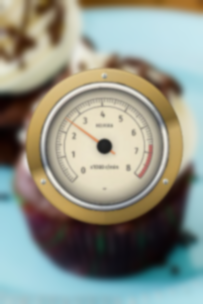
rpm 2500
